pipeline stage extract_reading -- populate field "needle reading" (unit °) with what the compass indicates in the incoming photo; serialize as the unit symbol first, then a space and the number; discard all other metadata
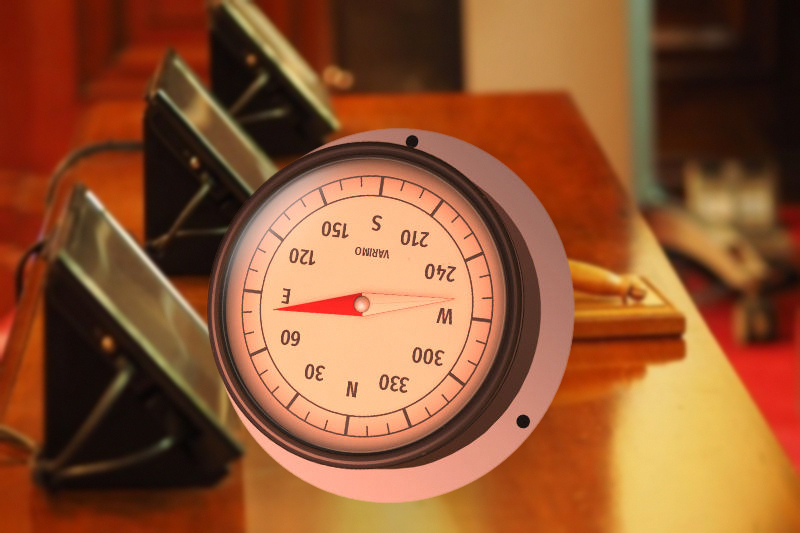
° 80
